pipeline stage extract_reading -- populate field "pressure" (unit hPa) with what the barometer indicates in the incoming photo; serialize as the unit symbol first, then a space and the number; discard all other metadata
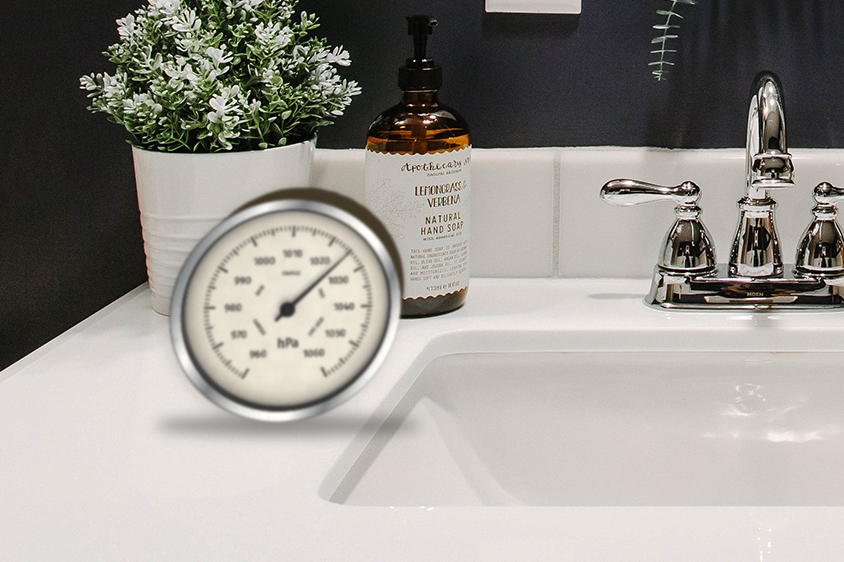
hPa 1025
